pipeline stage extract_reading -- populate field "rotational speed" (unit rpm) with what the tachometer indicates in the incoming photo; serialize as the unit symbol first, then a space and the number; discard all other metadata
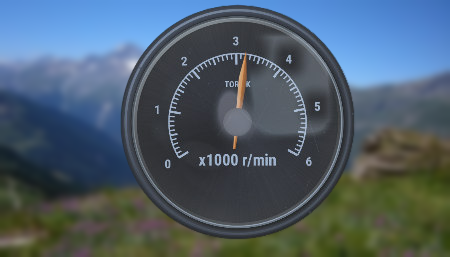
rpm 3200
